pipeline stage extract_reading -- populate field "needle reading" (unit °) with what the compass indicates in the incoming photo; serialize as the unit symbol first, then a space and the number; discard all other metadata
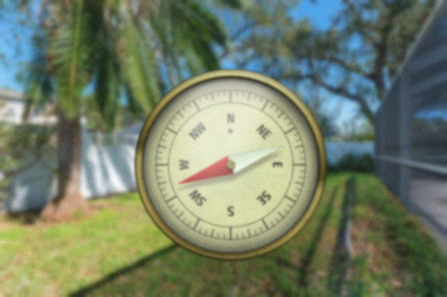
° 250
